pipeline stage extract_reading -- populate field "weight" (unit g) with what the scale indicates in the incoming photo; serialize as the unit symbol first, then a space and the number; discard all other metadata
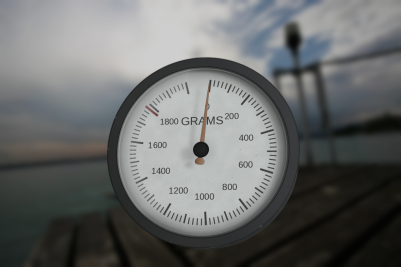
g 0
